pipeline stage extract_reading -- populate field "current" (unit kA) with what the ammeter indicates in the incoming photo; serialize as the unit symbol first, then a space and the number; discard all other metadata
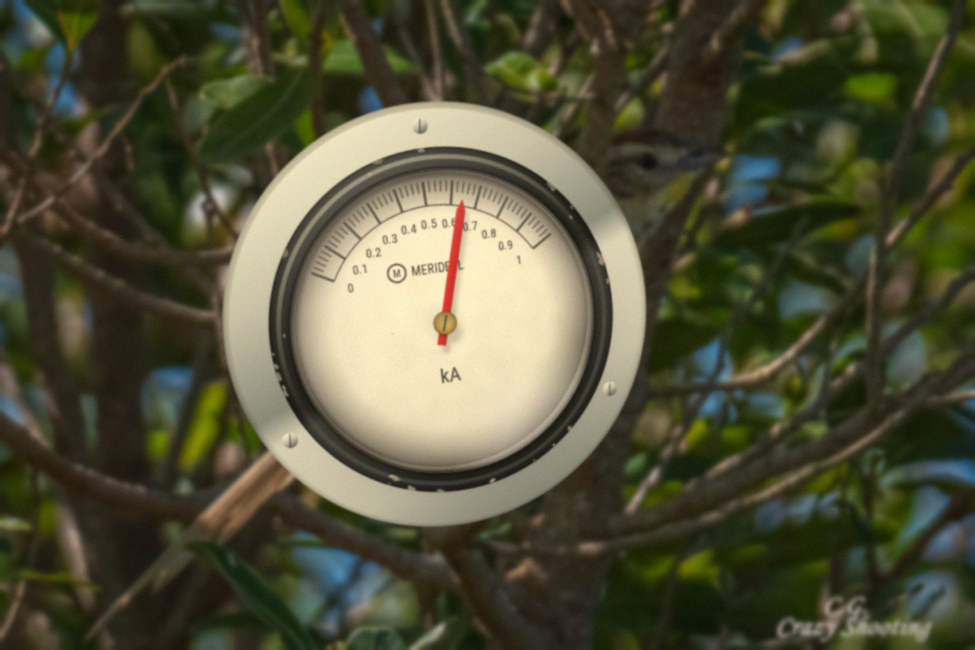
kA 0.64
